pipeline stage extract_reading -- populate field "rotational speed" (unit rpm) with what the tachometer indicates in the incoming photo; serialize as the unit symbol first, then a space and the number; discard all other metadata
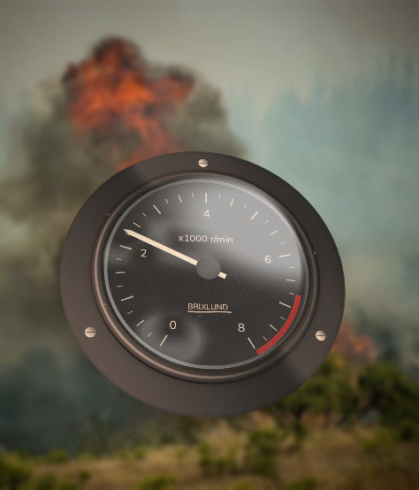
rpm 2250
